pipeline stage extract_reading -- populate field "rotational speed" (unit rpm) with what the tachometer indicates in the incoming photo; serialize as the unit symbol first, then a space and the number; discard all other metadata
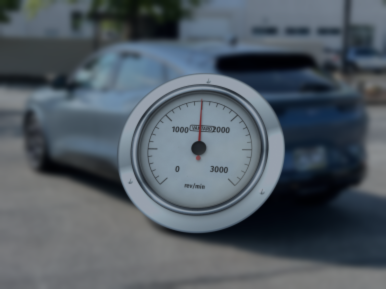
rpm 1500
